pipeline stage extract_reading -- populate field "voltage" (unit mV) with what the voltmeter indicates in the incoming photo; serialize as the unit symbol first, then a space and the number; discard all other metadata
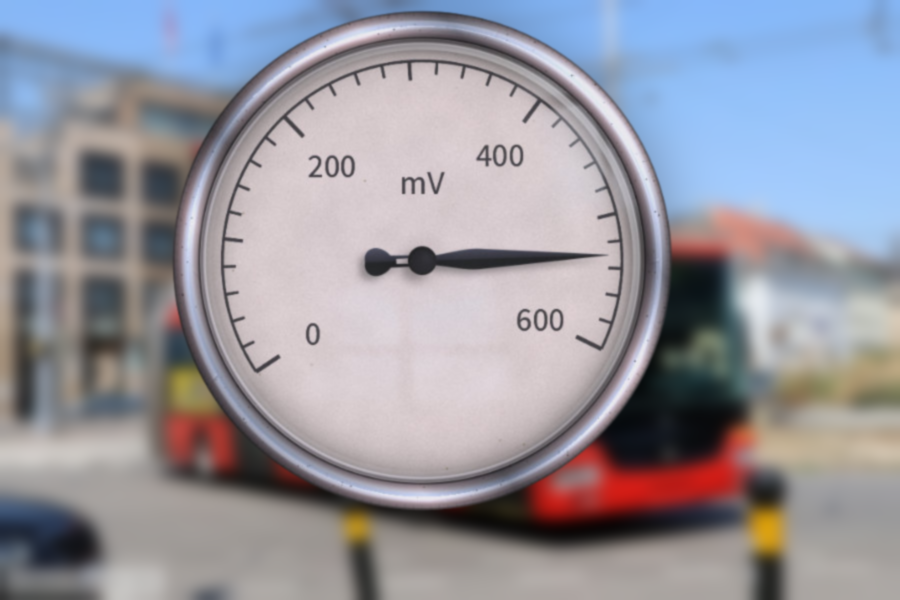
mV 530
